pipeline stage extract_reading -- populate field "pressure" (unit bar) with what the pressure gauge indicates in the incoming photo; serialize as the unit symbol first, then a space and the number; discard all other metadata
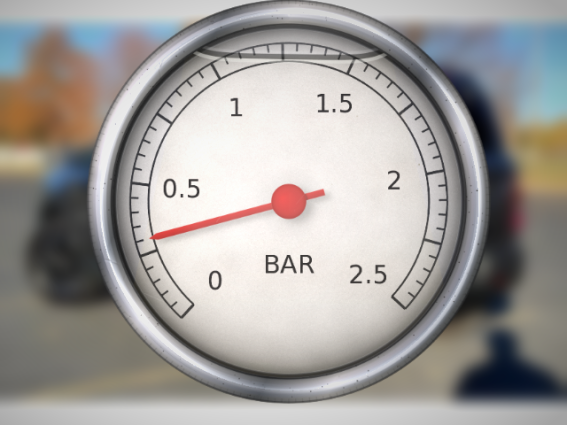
bar 0.3
